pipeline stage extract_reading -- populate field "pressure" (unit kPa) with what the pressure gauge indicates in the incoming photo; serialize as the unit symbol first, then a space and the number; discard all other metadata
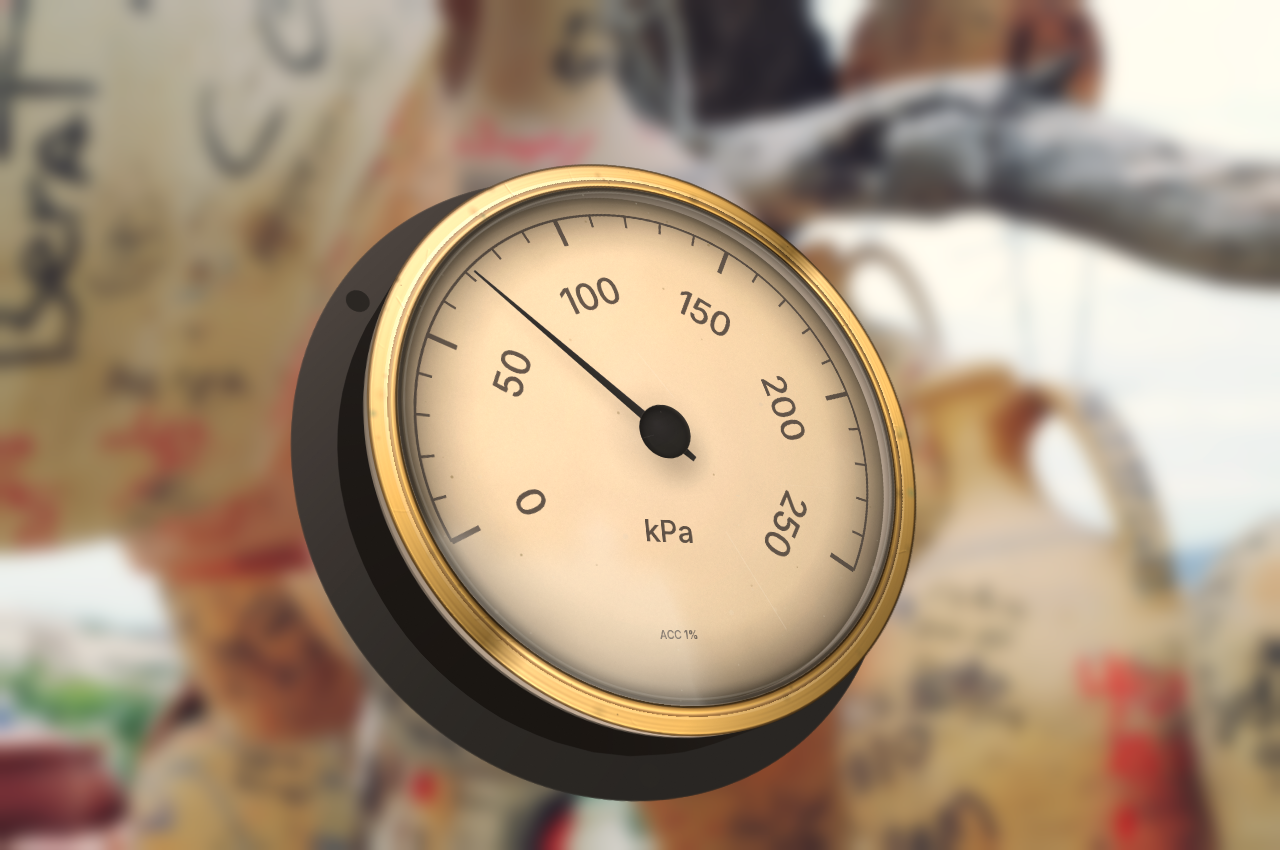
kPa 70
